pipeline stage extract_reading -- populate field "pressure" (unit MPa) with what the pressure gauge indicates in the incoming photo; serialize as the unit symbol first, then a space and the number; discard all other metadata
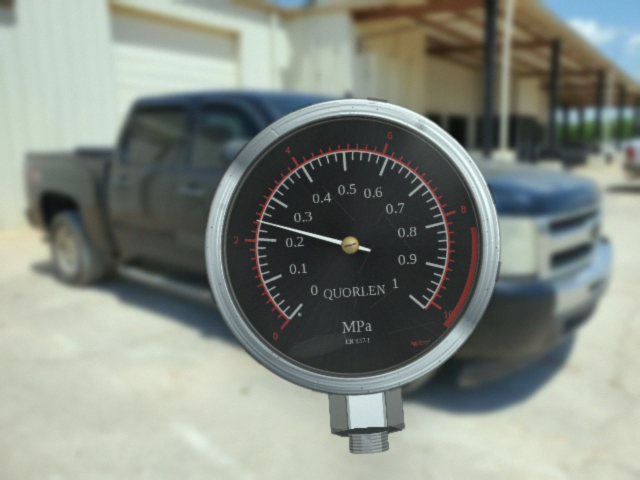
MPa 0.24
